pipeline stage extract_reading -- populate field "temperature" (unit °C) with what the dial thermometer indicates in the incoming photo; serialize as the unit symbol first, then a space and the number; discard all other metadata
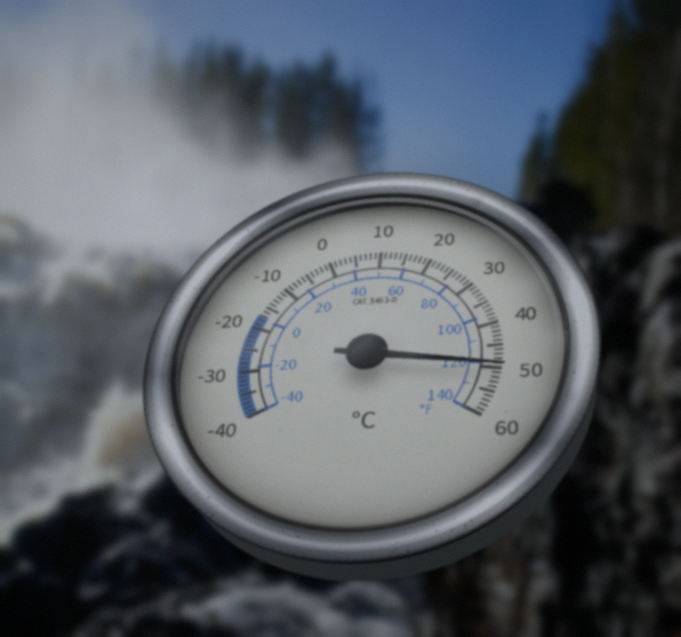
°C 50
